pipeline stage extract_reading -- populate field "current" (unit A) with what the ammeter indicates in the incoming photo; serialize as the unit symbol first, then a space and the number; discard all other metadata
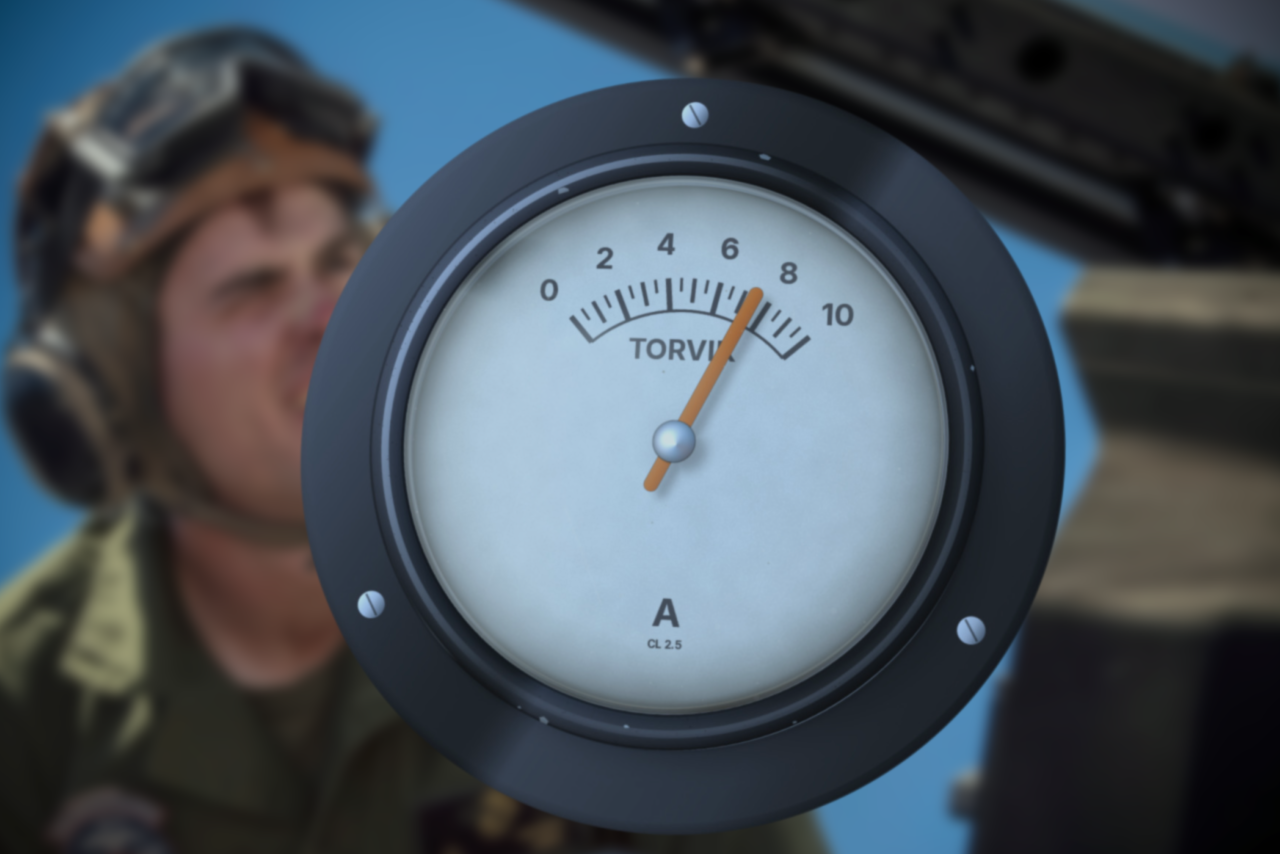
A 7.5
